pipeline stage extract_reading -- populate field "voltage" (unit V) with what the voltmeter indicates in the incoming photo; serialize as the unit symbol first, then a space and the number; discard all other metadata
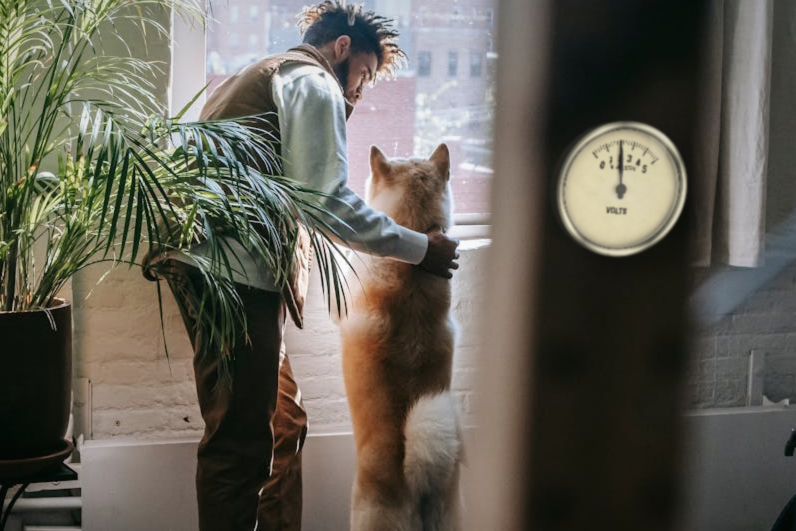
V 2
